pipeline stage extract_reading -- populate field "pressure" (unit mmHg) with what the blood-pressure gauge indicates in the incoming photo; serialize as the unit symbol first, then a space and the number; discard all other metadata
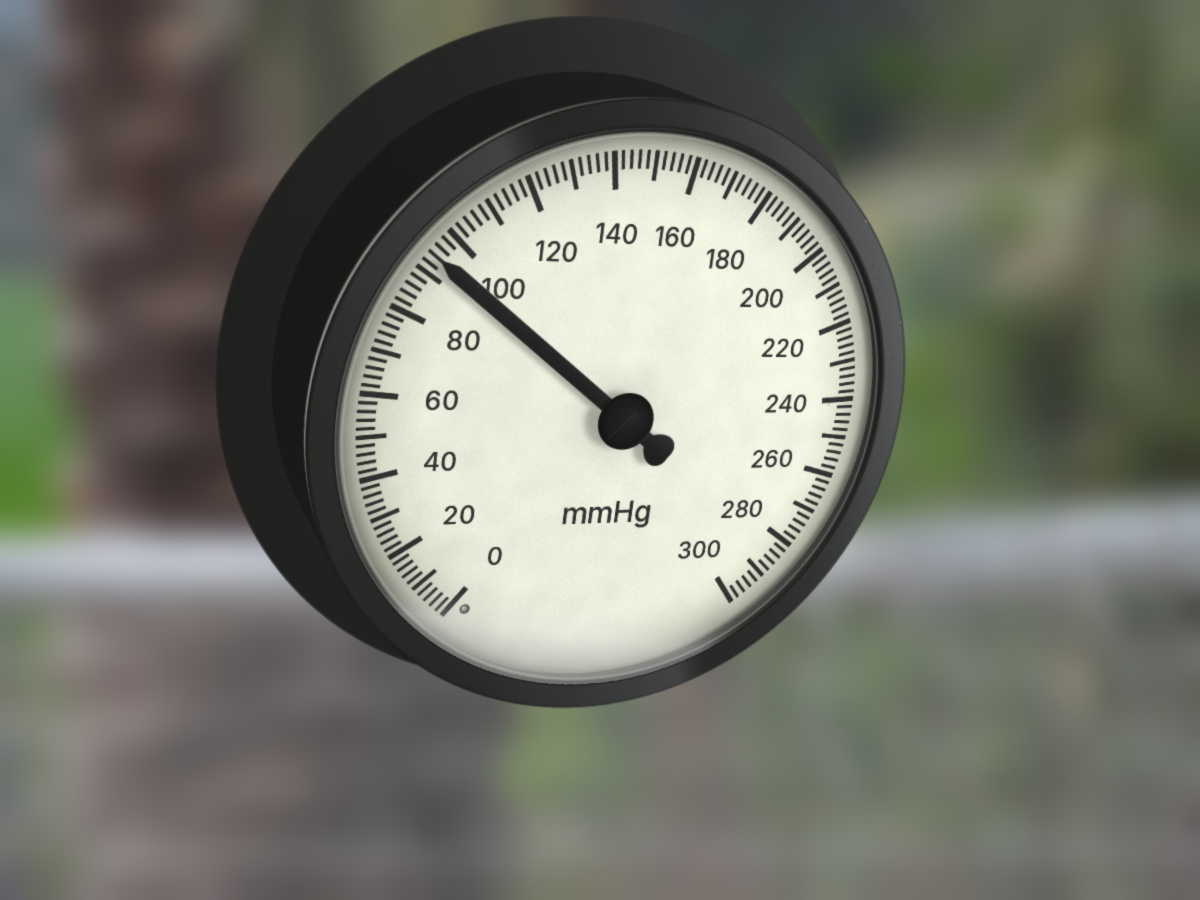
mmHg 94
